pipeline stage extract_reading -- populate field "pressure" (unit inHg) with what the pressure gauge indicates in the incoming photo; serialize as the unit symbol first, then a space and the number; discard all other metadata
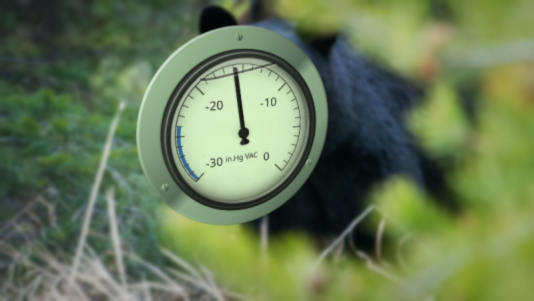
inHg -16
